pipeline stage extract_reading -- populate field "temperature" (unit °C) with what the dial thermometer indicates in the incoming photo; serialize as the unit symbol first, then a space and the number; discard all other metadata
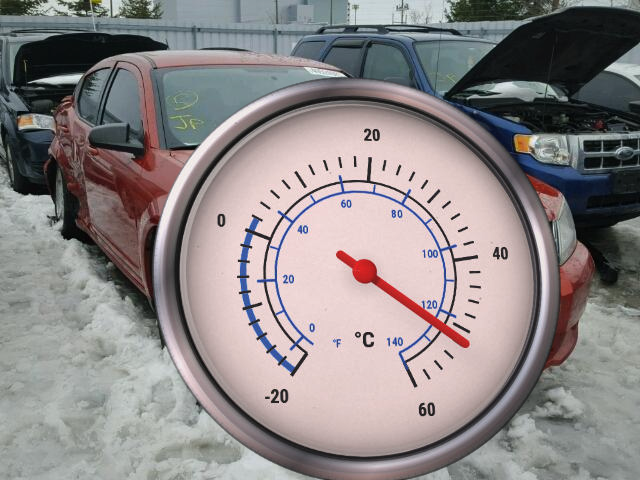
°C 52
